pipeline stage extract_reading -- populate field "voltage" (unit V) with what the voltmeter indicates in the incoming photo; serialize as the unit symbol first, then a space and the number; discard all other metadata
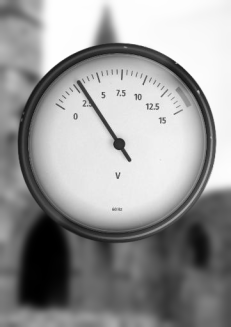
V 3
